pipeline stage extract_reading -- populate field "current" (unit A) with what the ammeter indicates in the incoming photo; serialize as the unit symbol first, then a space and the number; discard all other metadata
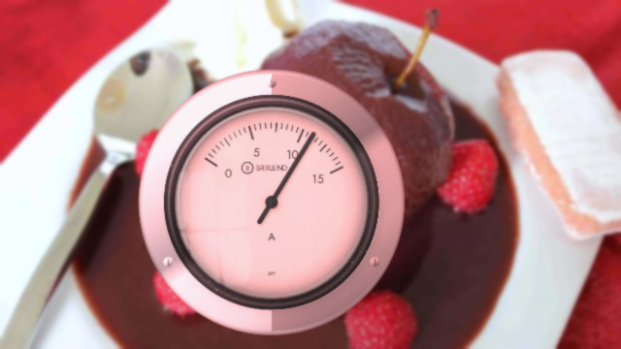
A 11
